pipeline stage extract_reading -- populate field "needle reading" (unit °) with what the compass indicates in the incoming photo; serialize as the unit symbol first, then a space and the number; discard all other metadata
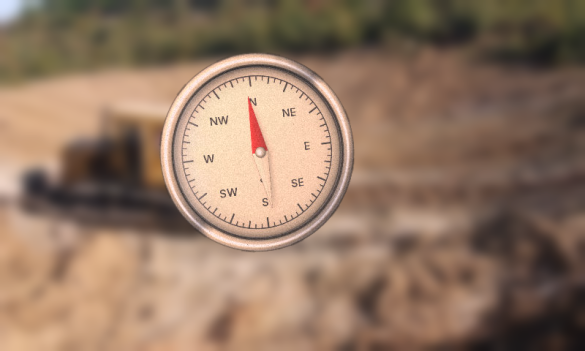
° 355
